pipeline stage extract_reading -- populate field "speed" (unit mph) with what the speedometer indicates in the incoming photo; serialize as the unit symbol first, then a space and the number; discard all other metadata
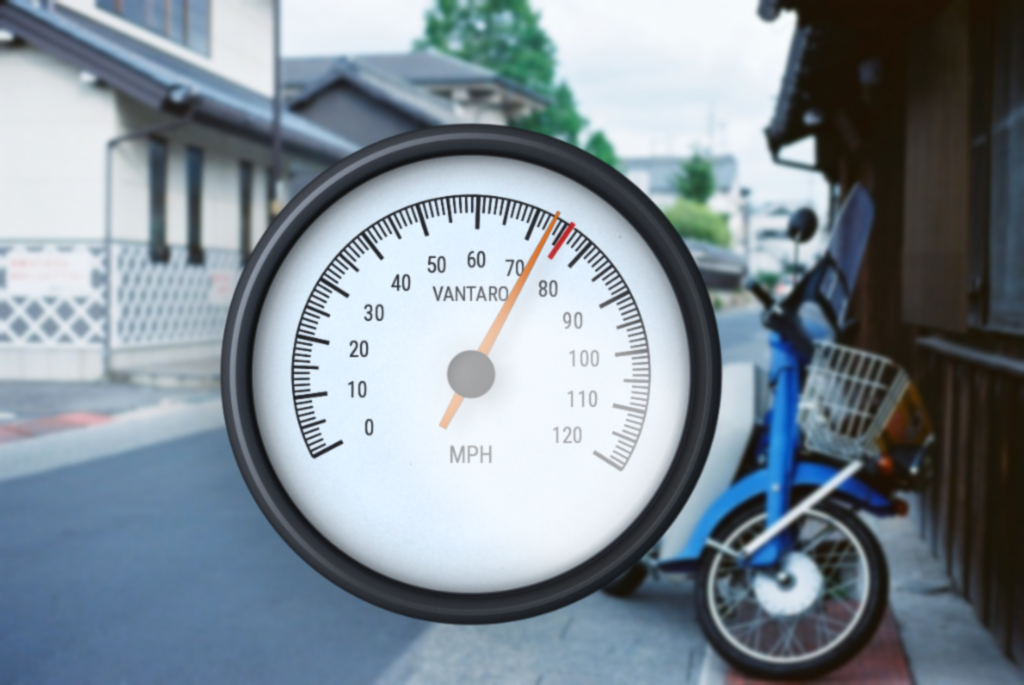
mph 73
